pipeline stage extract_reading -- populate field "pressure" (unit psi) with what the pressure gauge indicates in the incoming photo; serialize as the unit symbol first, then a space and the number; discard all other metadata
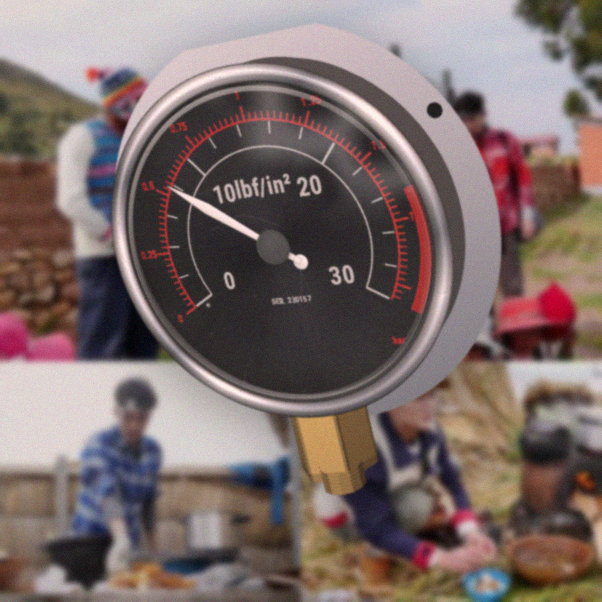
psi 8
